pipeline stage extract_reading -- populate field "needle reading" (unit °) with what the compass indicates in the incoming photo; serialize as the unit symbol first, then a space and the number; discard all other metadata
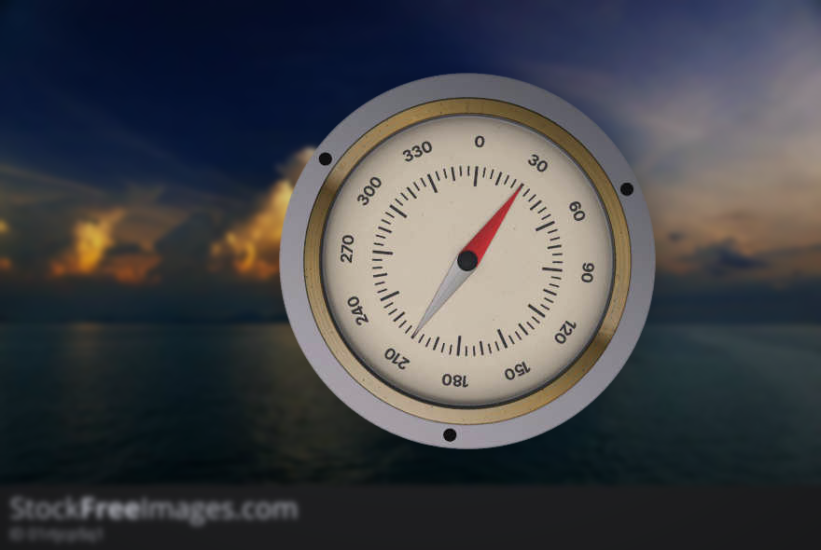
° 30
